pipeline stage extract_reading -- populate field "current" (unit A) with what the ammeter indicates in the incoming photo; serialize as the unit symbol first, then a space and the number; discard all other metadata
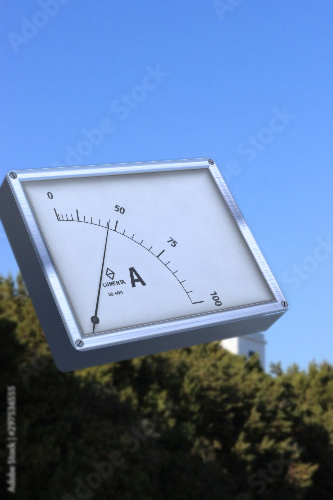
A 45
